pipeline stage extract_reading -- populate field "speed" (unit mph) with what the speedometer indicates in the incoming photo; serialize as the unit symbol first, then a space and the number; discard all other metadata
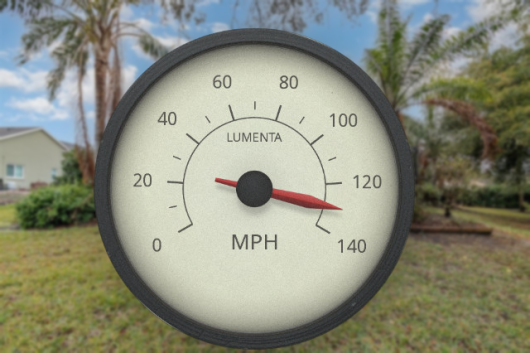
mph 130
